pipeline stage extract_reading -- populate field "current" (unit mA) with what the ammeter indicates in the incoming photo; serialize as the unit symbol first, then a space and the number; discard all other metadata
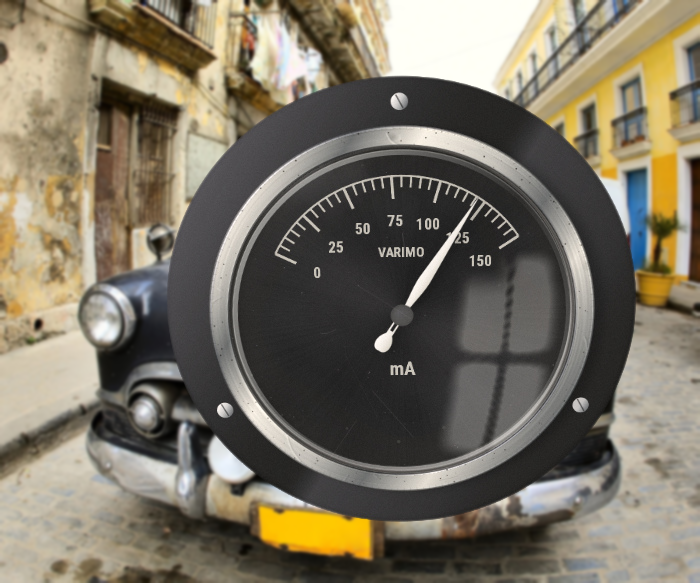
mA 120
